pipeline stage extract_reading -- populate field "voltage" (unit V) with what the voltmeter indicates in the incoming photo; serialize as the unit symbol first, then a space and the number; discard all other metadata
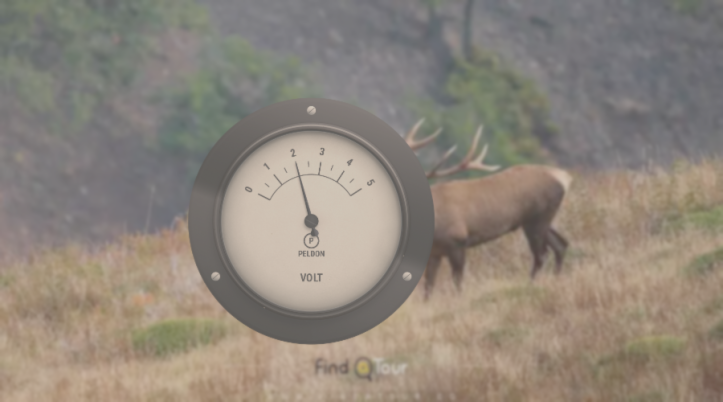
V 2
